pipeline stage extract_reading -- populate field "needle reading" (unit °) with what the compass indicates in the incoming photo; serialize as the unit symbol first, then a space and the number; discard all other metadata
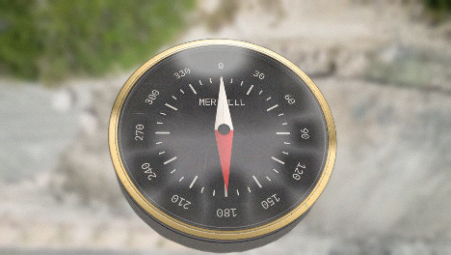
° 180
